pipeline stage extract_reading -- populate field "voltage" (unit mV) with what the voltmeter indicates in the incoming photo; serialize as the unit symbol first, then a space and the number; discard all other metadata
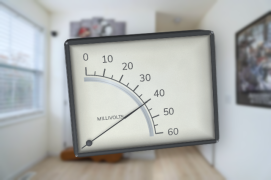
mV 40
